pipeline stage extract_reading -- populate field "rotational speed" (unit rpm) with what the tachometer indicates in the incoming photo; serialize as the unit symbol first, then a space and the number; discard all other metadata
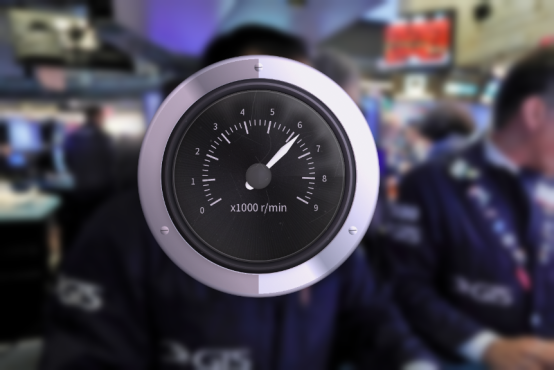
rpm 6200
